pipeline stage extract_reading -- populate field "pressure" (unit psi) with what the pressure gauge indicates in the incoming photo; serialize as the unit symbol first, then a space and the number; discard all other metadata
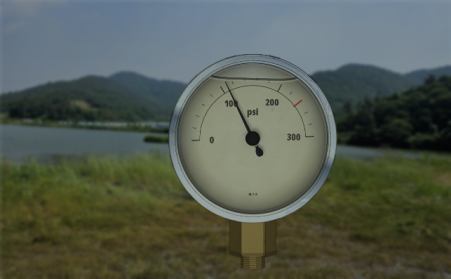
psi 110
